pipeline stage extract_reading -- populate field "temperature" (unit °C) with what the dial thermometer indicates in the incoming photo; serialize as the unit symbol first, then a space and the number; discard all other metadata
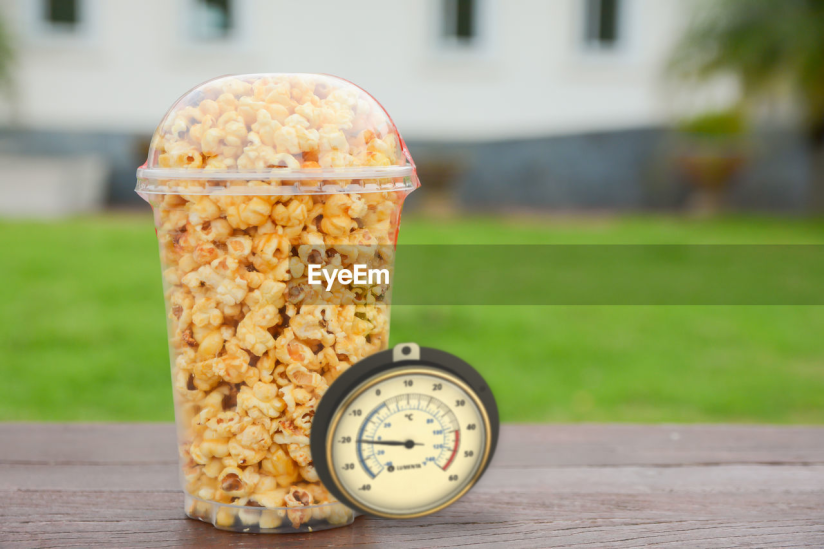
°C -20
